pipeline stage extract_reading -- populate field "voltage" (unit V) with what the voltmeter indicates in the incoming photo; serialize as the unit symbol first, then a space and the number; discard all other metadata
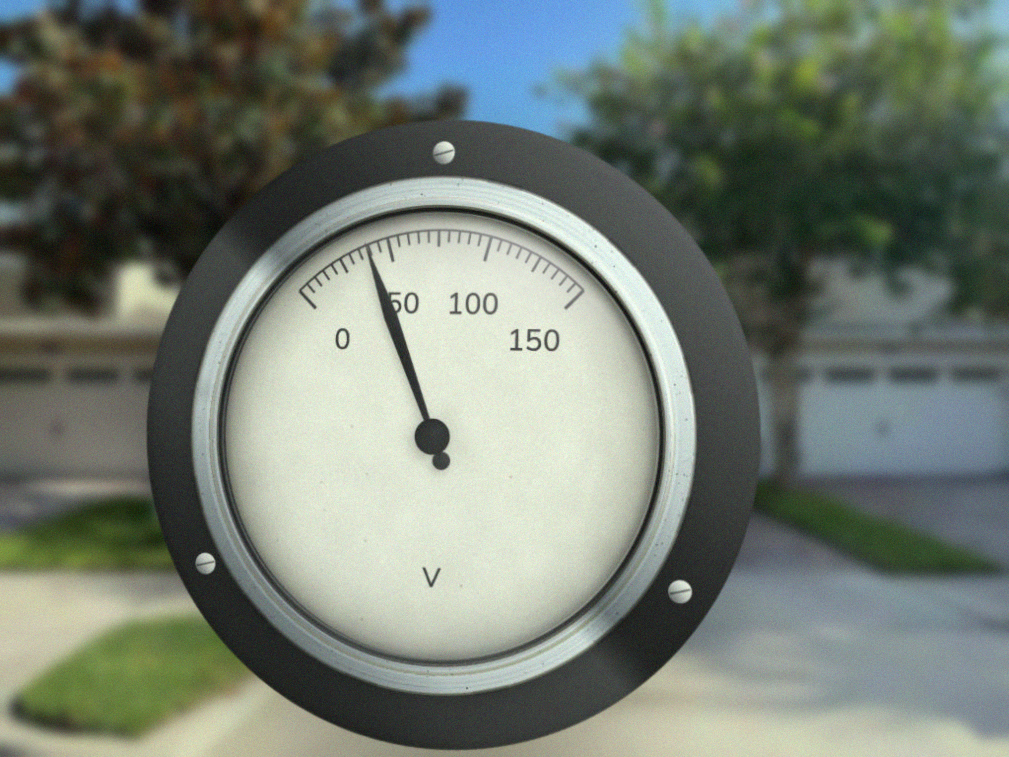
V 40
